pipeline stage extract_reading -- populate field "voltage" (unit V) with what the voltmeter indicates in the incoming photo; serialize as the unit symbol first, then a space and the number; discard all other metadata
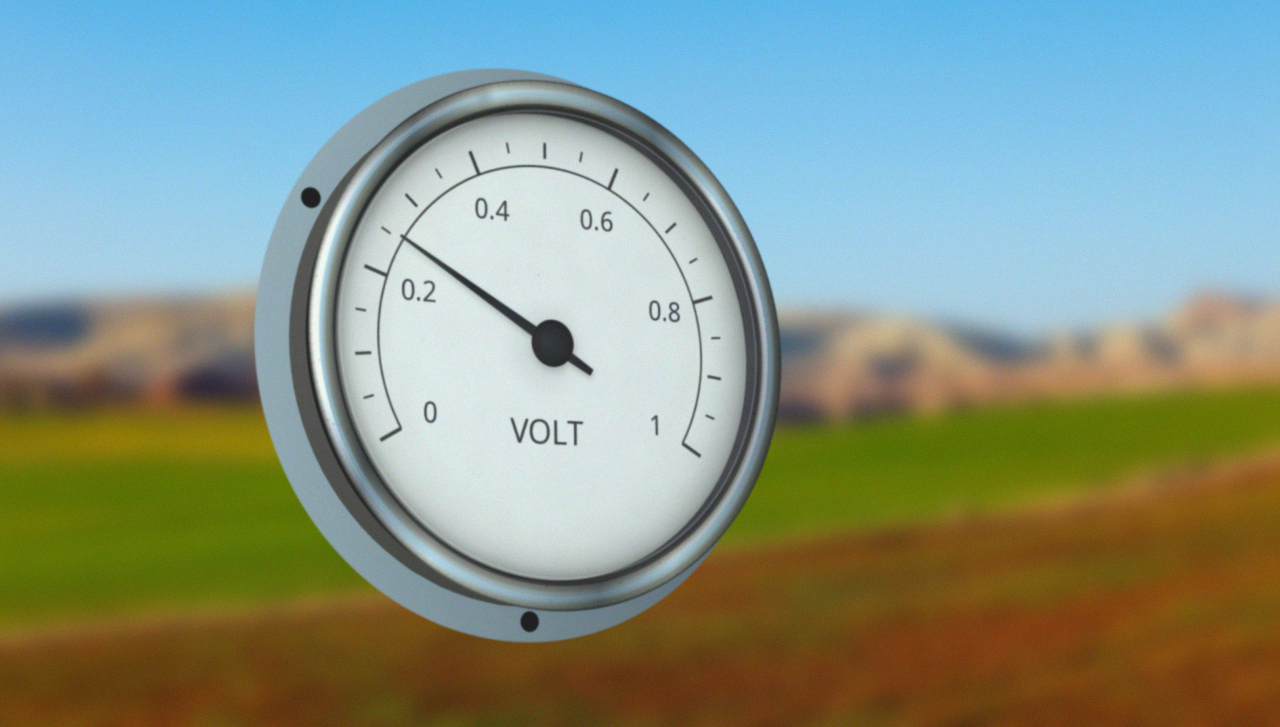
V 0.25
